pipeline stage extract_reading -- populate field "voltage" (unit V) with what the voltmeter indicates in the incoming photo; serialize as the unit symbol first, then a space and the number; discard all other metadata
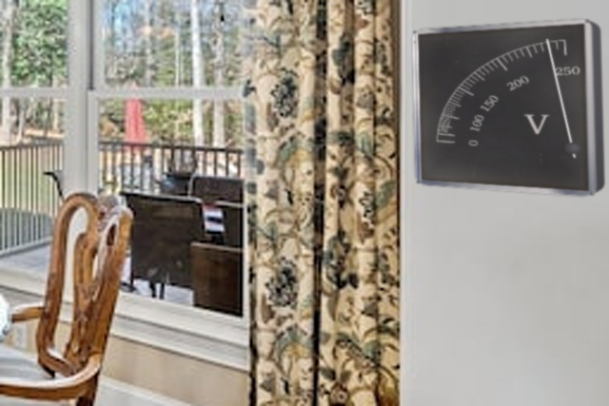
V 240
